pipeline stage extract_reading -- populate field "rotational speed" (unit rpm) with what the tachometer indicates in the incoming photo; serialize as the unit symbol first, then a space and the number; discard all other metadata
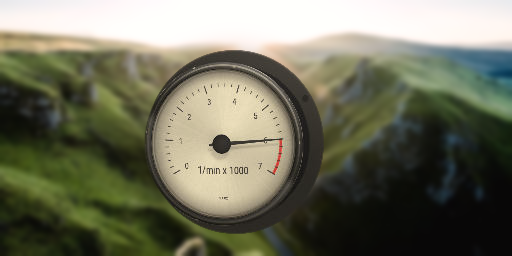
rpm 6000
